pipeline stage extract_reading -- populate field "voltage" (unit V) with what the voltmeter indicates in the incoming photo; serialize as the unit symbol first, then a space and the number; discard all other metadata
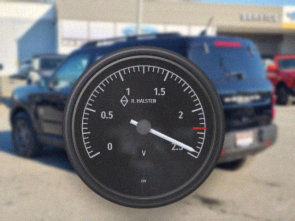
V 2.45
